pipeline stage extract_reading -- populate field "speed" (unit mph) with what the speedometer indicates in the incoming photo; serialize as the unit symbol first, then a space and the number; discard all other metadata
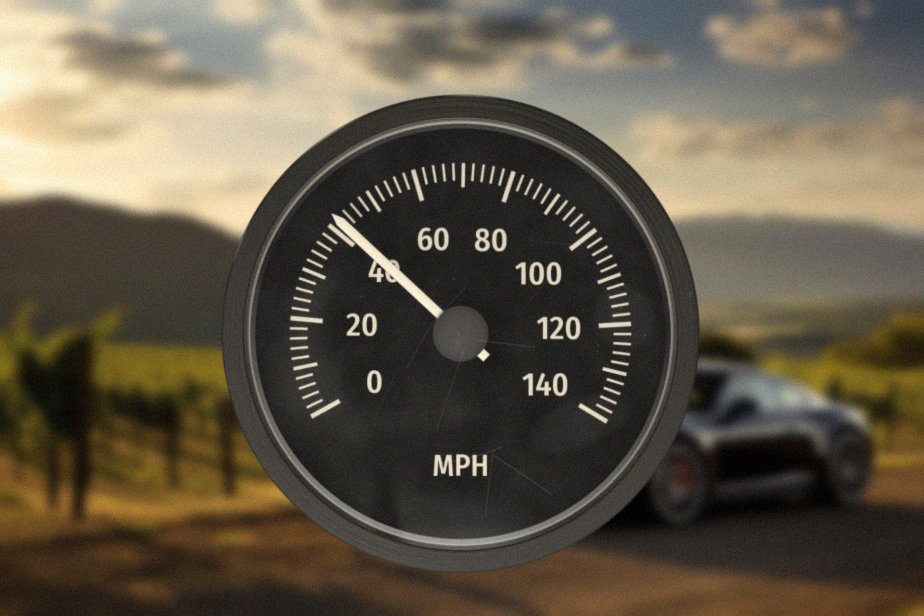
mph 42
